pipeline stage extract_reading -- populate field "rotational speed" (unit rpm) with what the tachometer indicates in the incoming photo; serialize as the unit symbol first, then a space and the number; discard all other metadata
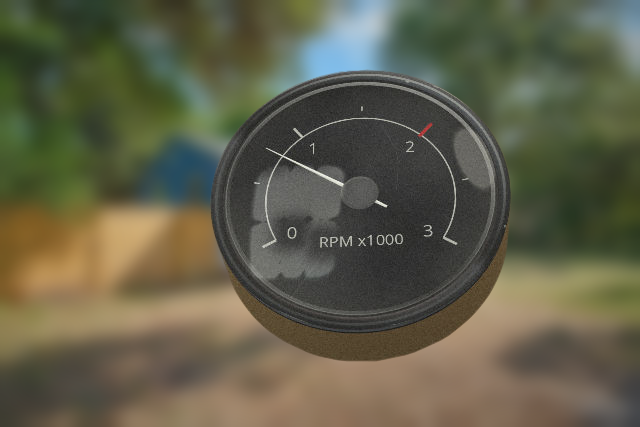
rpm 750
